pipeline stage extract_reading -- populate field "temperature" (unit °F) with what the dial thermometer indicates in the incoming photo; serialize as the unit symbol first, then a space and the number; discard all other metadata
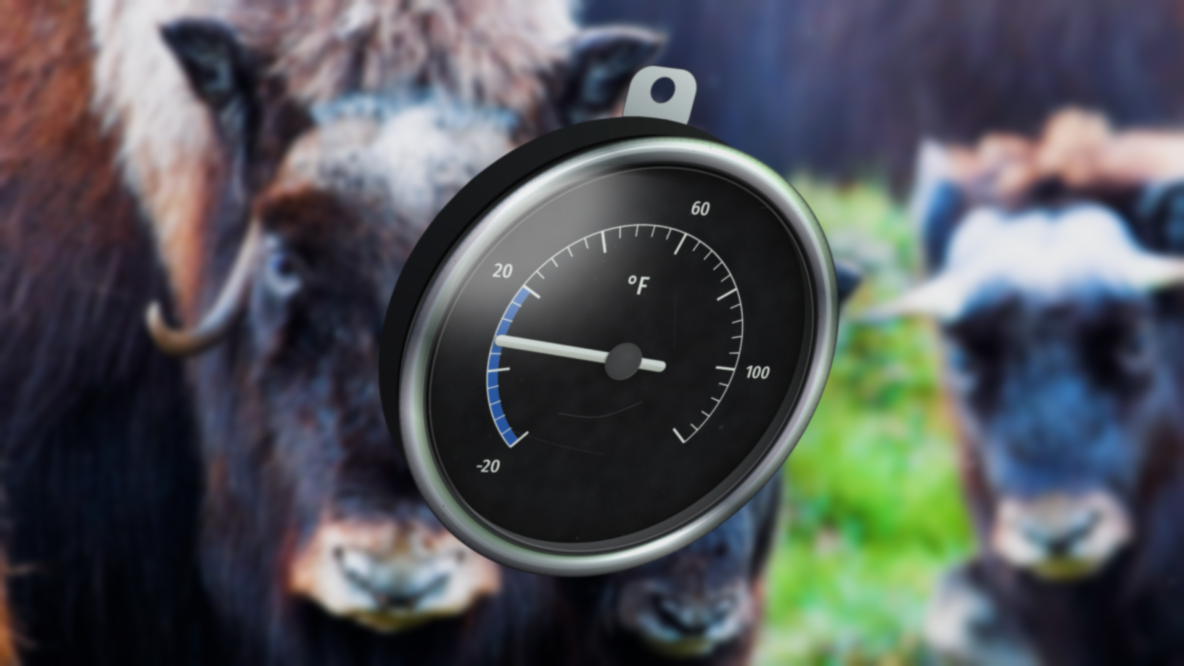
°F 8
